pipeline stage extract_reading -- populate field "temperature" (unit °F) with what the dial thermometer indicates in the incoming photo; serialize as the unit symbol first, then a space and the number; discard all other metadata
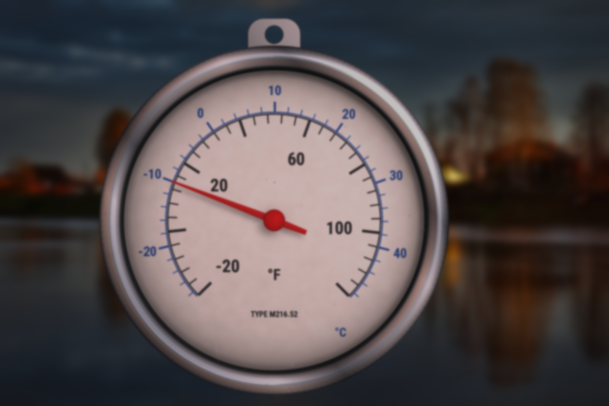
°F 14
